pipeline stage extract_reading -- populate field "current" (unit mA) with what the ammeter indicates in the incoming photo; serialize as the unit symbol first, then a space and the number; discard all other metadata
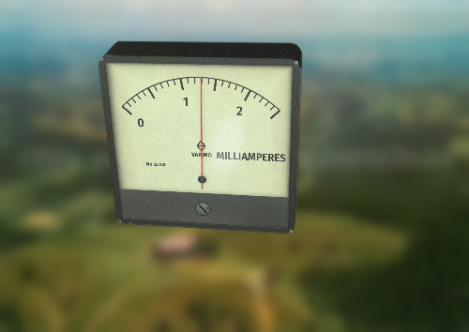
mA 1.3
